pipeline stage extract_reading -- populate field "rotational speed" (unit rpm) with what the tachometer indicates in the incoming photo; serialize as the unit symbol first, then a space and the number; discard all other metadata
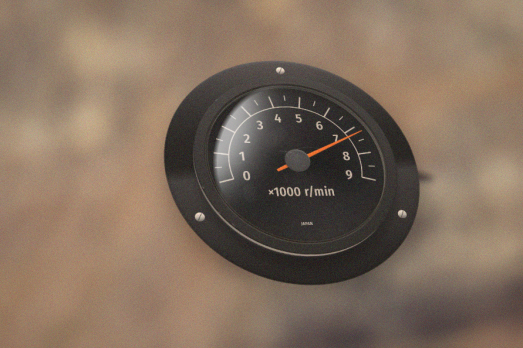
rpm 7250
